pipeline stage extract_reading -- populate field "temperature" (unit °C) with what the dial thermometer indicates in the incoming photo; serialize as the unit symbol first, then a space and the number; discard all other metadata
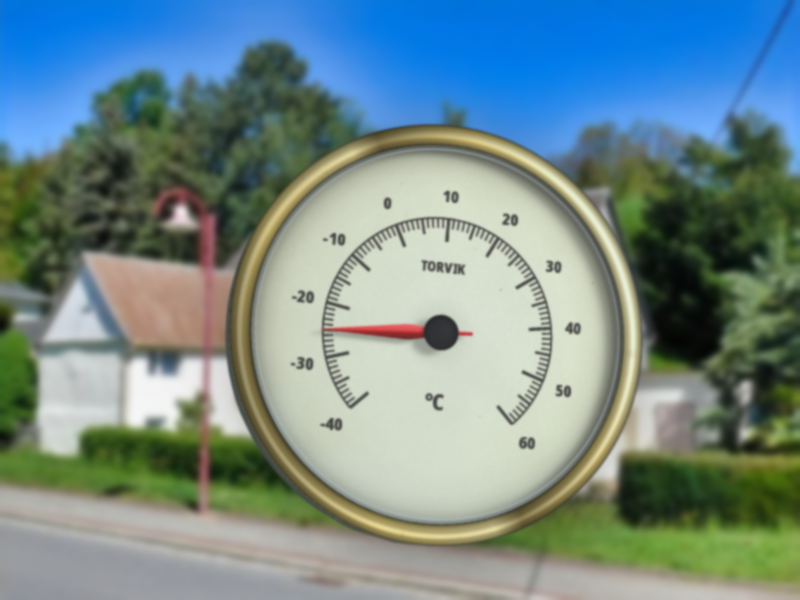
°C -25
